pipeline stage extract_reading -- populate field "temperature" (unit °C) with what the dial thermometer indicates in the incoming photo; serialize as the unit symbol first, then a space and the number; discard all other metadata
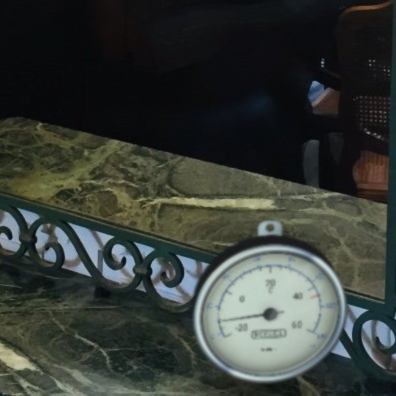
°C -12
